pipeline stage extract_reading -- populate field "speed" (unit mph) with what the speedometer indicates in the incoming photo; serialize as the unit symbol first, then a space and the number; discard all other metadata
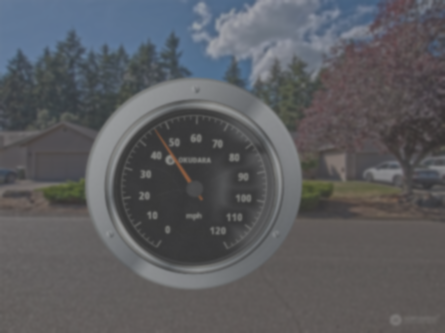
mph 46
